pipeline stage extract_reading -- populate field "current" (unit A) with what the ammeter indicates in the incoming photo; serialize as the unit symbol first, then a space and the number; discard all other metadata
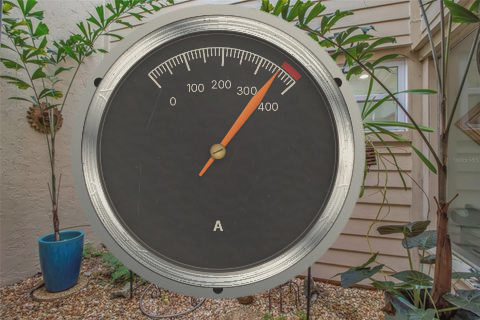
A 350
